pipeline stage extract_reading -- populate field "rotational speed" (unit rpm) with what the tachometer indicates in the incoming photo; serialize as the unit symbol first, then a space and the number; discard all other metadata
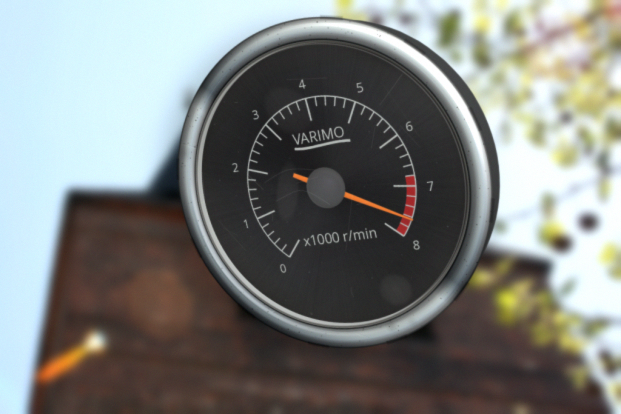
rpm 7600
